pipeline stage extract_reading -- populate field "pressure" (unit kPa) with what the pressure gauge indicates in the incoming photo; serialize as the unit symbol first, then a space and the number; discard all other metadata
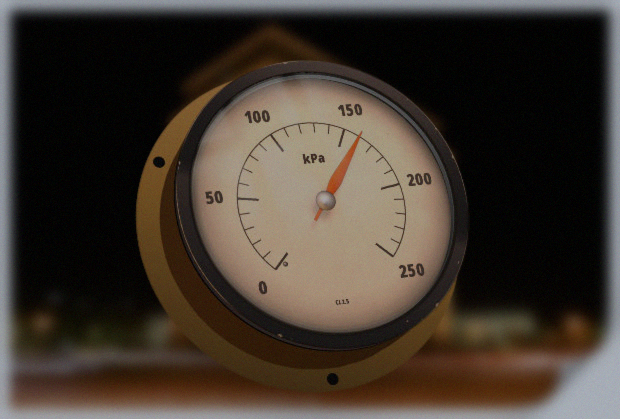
kPa 160
